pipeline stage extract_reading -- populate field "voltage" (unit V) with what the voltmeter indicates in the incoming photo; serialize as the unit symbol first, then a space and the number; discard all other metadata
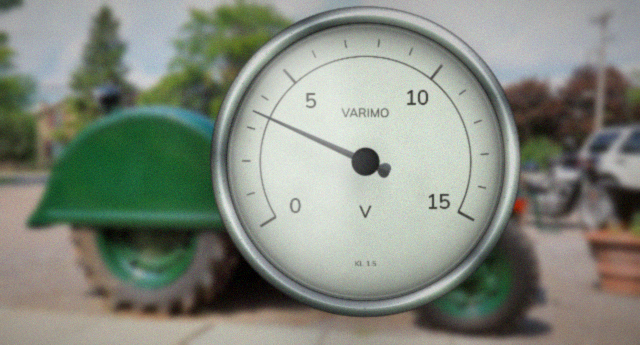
V 3.5
